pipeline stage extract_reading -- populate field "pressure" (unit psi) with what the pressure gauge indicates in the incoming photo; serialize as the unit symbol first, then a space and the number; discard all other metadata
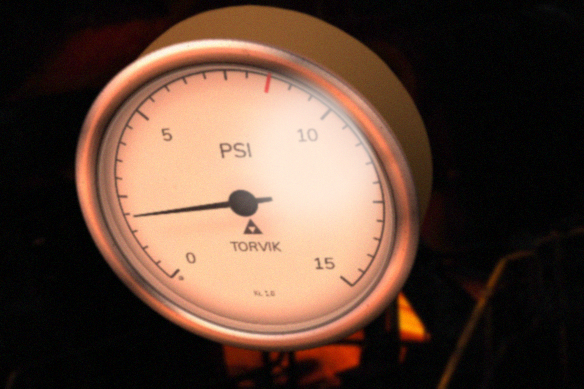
psi 2
